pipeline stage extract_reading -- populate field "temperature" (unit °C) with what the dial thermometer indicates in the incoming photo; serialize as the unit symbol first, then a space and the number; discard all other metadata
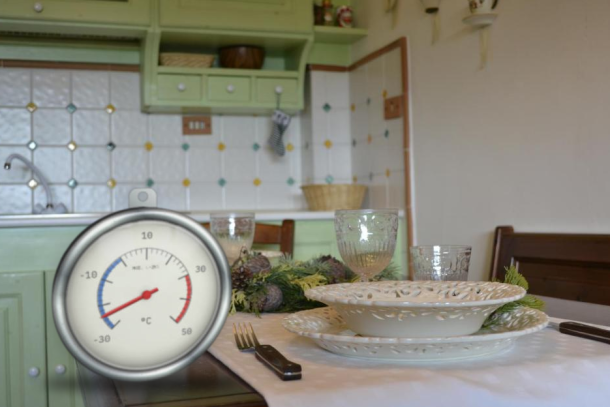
°C -24
